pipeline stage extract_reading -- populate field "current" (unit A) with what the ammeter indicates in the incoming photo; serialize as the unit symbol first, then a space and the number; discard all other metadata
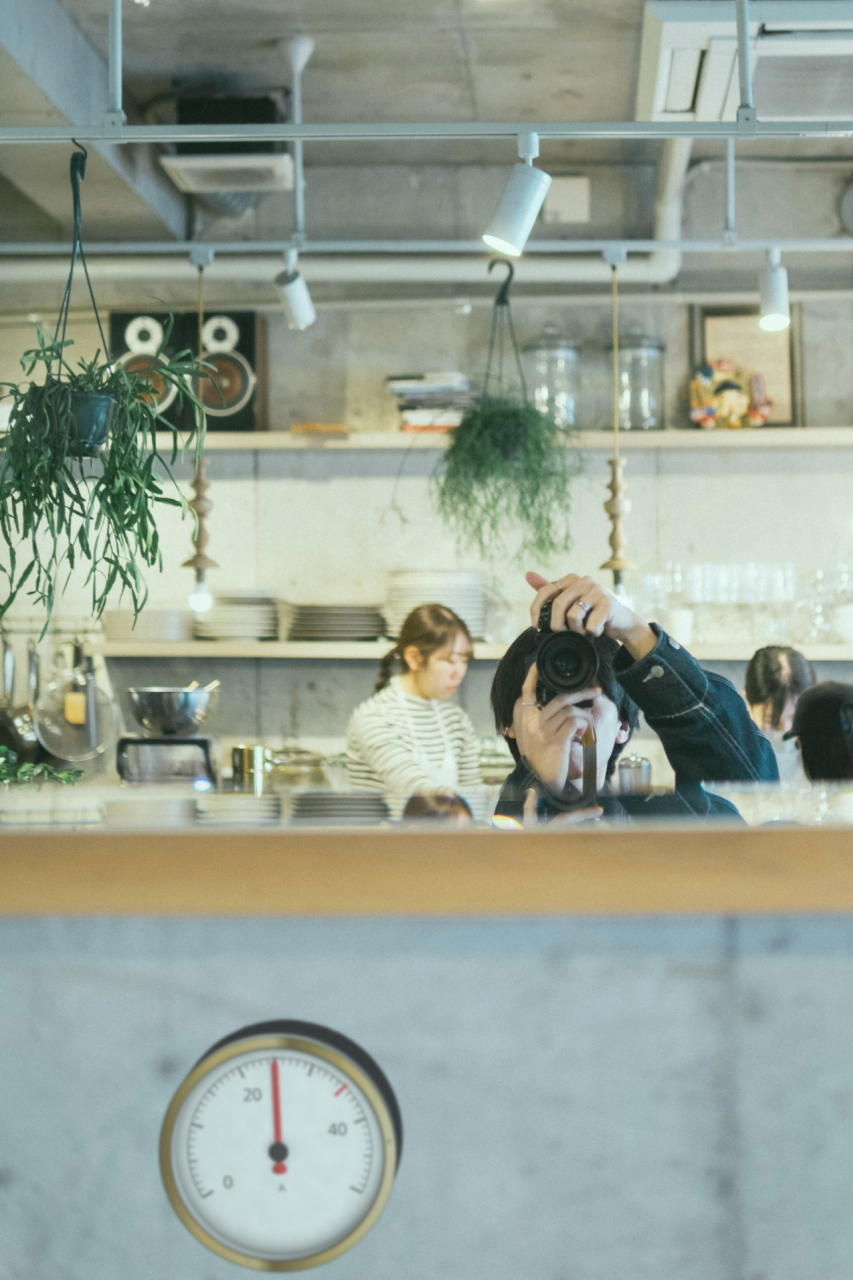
A 25
